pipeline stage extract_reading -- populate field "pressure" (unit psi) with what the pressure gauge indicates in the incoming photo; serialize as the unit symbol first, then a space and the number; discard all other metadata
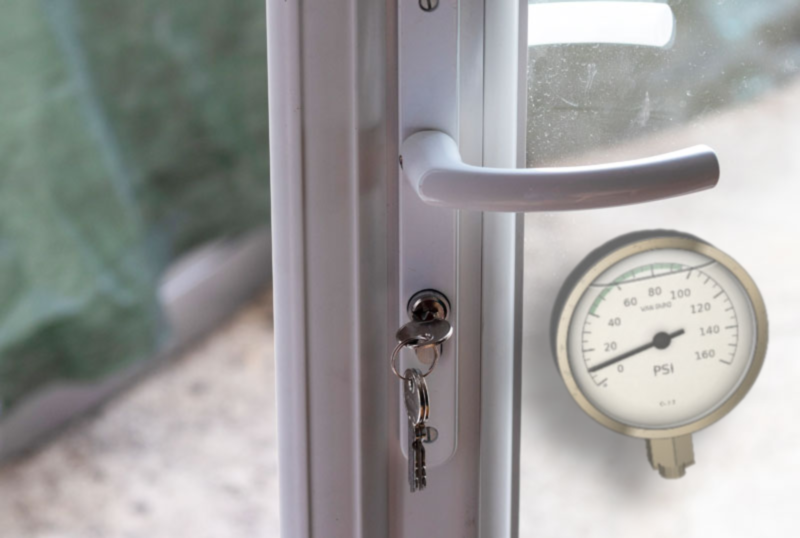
psi 10
